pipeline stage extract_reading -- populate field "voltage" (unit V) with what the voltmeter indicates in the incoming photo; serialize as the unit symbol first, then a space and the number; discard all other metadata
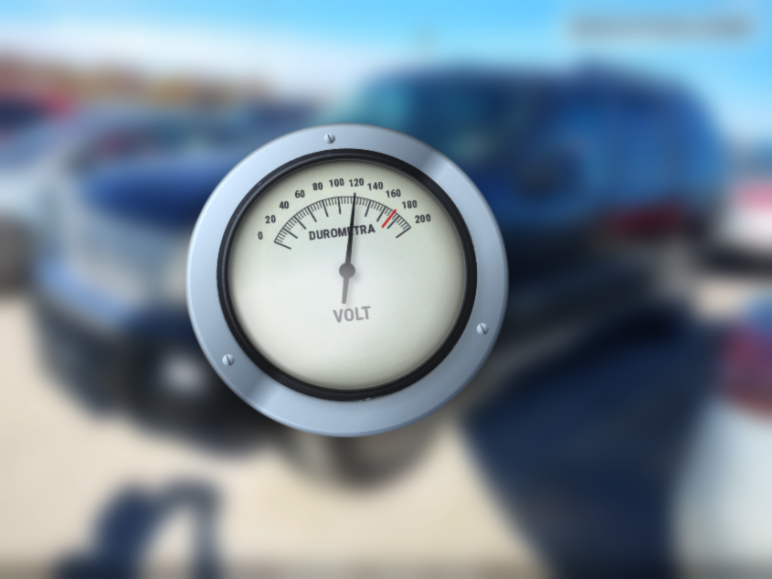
V 120
